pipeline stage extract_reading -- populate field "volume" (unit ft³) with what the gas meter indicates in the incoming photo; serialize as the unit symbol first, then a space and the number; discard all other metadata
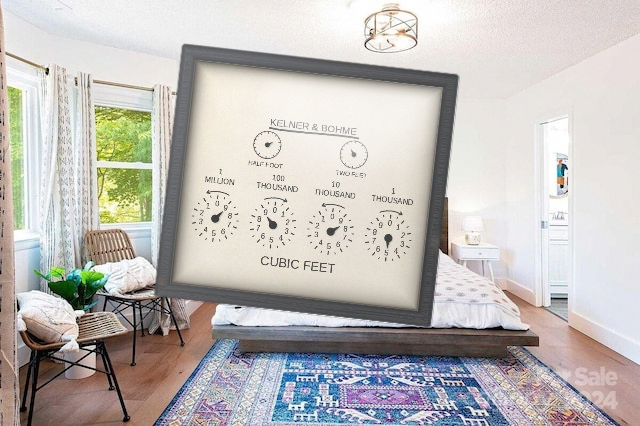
ft³ 888500
